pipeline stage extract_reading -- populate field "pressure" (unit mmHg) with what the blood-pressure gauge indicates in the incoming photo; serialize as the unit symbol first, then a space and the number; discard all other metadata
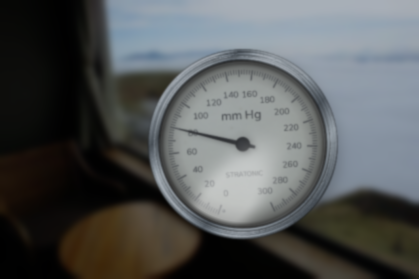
mmHg 80
